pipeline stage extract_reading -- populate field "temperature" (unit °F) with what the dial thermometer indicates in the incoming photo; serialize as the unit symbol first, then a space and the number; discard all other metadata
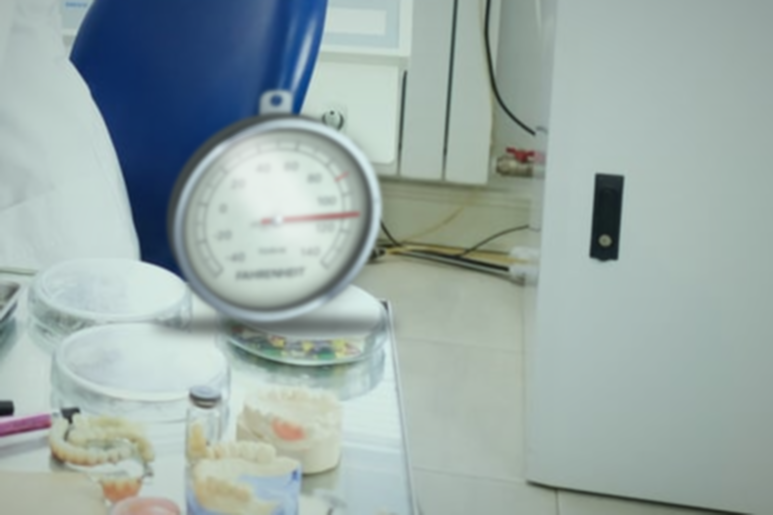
°F 110
